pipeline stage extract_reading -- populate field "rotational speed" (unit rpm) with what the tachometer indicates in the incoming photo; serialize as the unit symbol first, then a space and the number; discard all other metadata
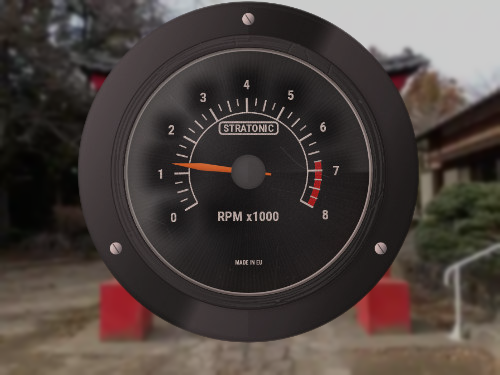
rpm 1250
